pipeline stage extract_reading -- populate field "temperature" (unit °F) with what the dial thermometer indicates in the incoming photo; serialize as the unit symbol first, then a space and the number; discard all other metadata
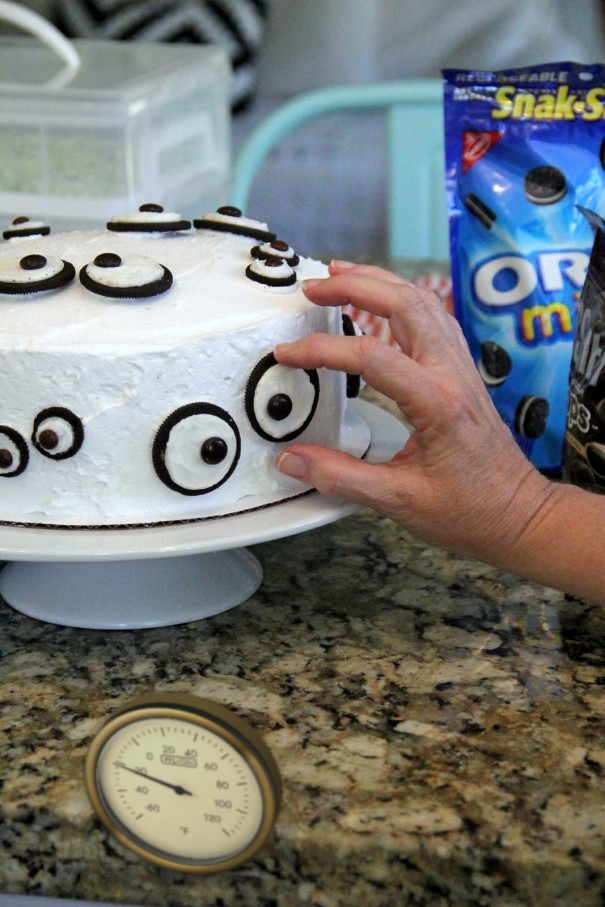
°F -20
